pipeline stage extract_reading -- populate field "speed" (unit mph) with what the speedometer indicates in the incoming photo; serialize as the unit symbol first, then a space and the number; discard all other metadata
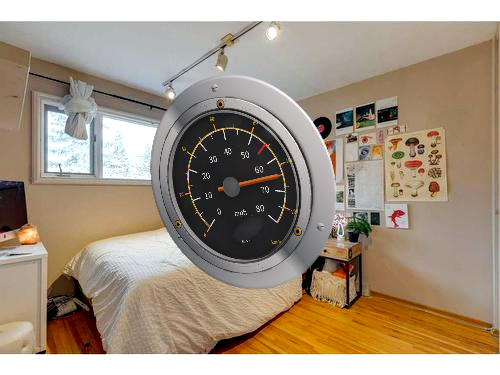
mph 65
